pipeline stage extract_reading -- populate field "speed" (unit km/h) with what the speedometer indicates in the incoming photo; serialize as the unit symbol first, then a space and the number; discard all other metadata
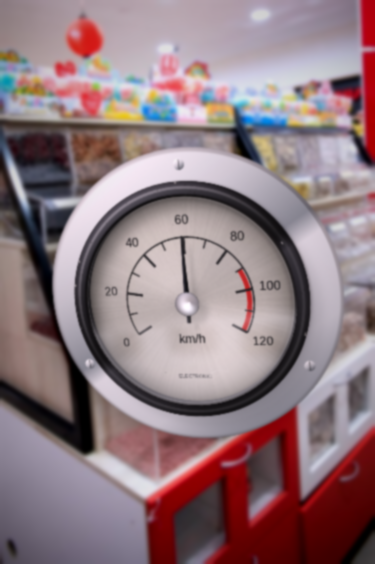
km/h 60
